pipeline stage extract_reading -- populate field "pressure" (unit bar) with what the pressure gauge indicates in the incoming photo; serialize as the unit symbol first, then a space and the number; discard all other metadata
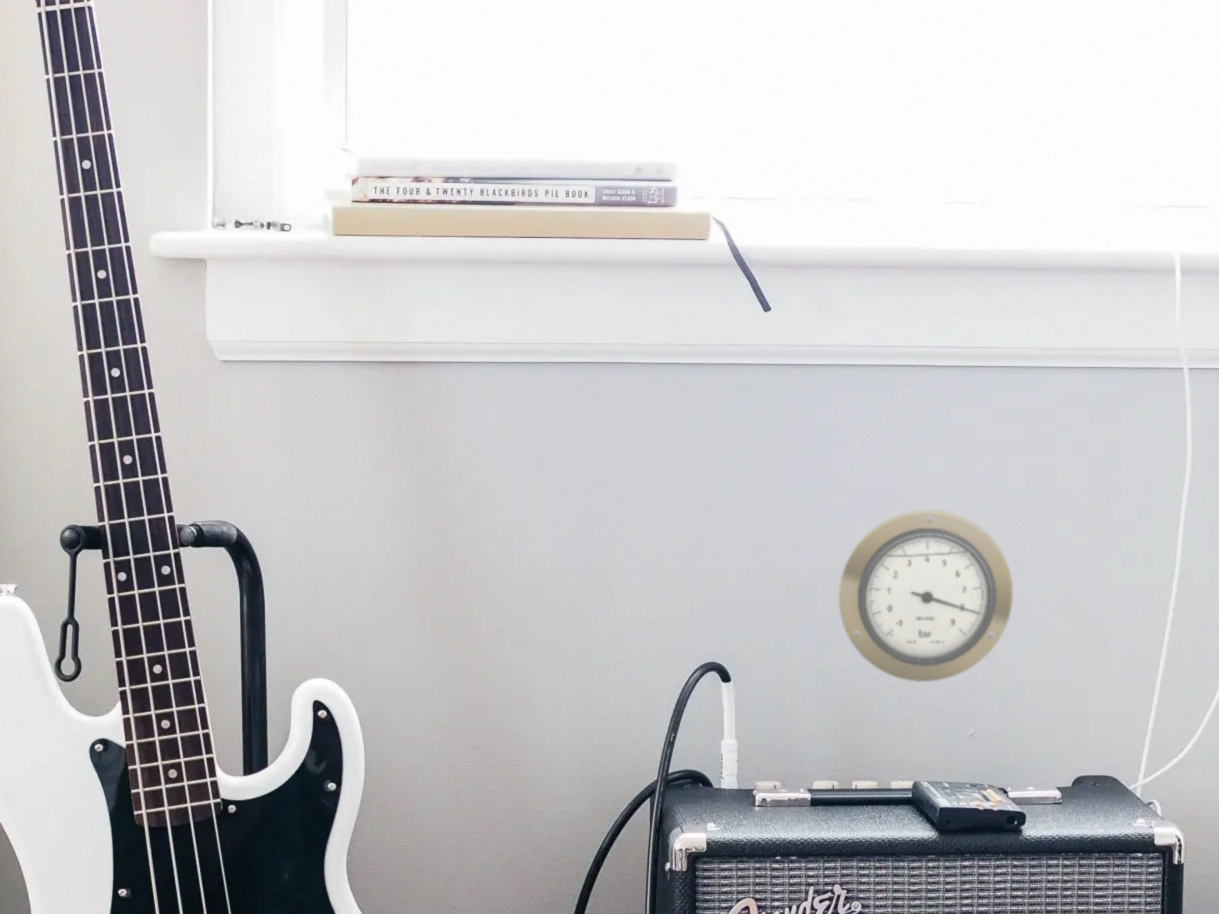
bar 8
